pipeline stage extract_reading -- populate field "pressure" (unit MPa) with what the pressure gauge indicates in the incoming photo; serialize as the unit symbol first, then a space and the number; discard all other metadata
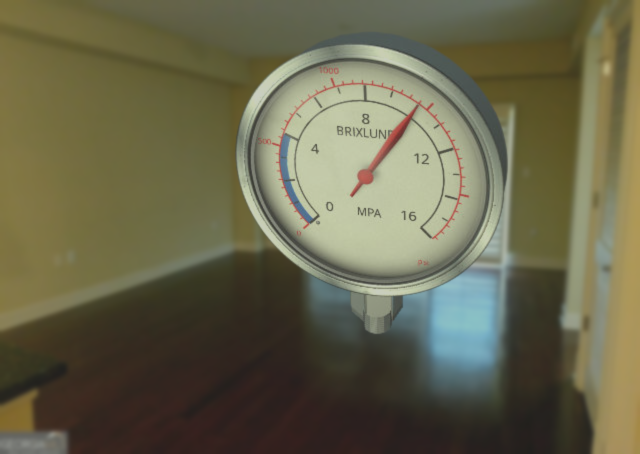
MPa 10
